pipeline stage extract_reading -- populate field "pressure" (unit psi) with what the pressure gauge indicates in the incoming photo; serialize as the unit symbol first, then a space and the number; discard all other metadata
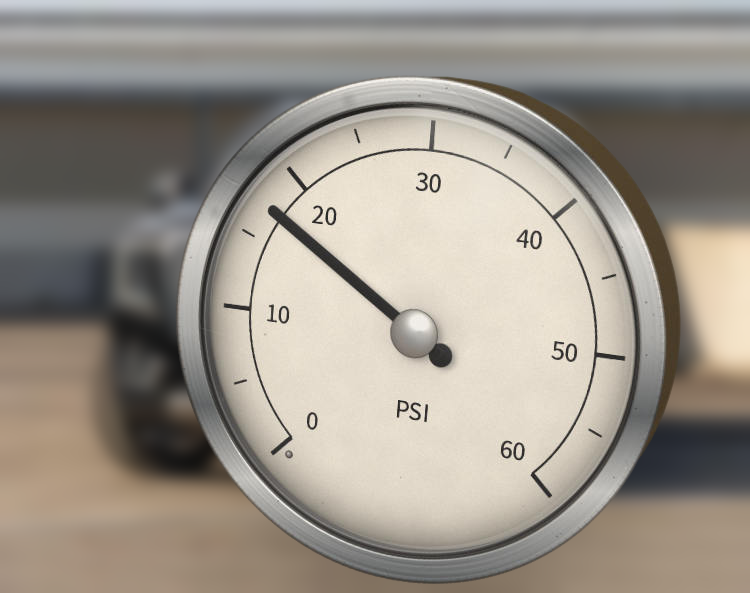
psi 17.5
